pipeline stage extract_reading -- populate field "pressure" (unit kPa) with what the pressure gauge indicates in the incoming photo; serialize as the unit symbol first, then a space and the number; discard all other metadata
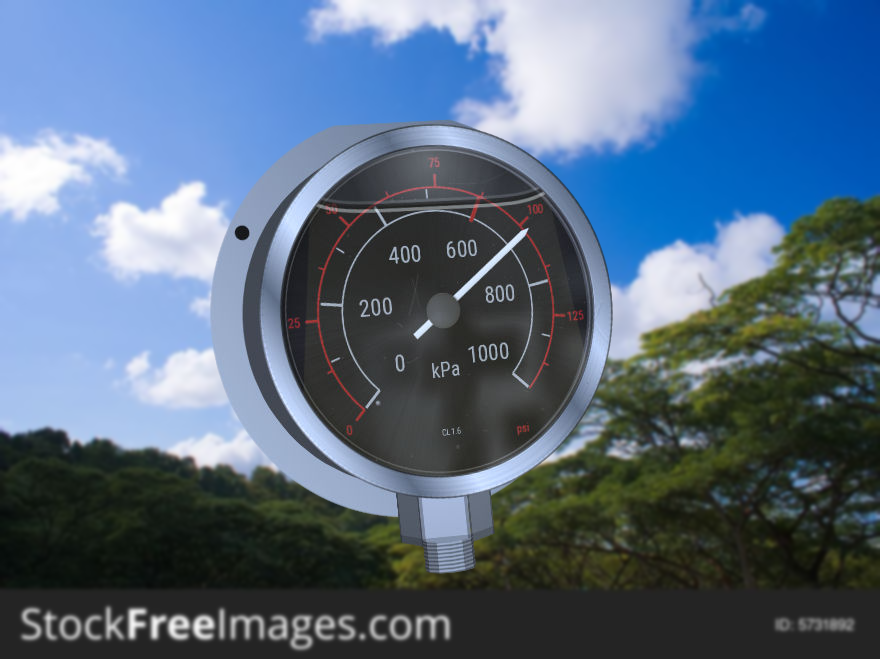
kPa 700
